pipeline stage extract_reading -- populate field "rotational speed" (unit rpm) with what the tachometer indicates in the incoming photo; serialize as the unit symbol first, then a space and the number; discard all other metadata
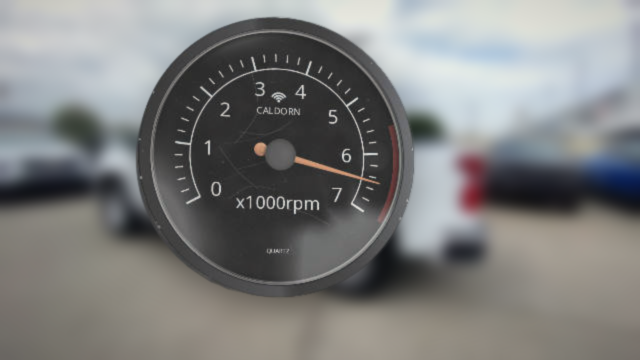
rpm 6500
